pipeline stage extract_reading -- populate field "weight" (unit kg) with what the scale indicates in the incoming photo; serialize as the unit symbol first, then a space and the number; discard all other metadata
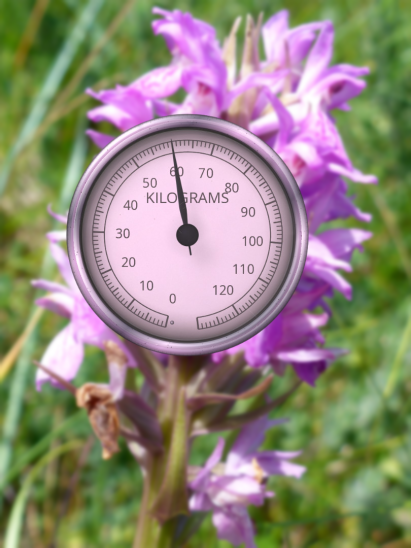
kg 60
